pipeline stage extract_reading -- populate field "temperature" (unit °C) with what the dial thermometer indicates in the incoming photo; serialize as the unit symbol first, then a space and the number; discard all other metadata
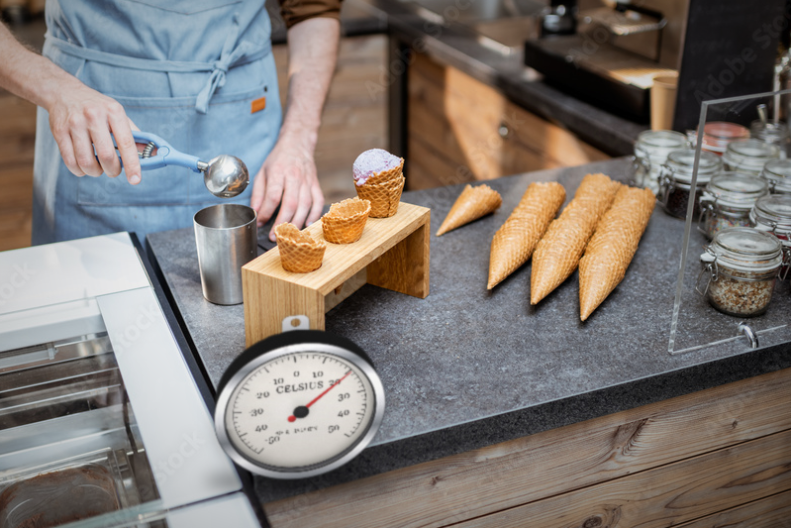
°C 20
